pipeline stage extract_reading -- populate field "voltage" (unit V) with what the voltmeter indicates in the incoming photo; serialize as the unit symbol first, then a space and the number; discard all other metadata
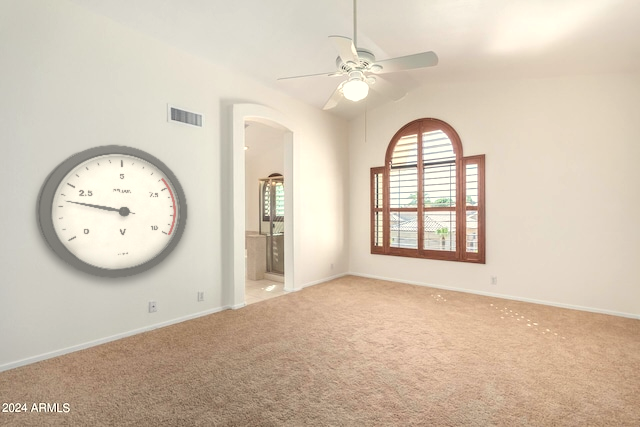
V 1.75
